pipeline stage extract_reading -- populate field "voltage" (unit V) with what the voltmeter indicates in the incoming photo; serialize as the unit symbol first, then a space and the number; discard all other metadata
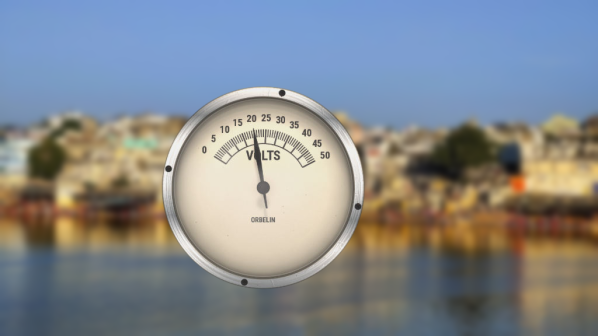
V 20
